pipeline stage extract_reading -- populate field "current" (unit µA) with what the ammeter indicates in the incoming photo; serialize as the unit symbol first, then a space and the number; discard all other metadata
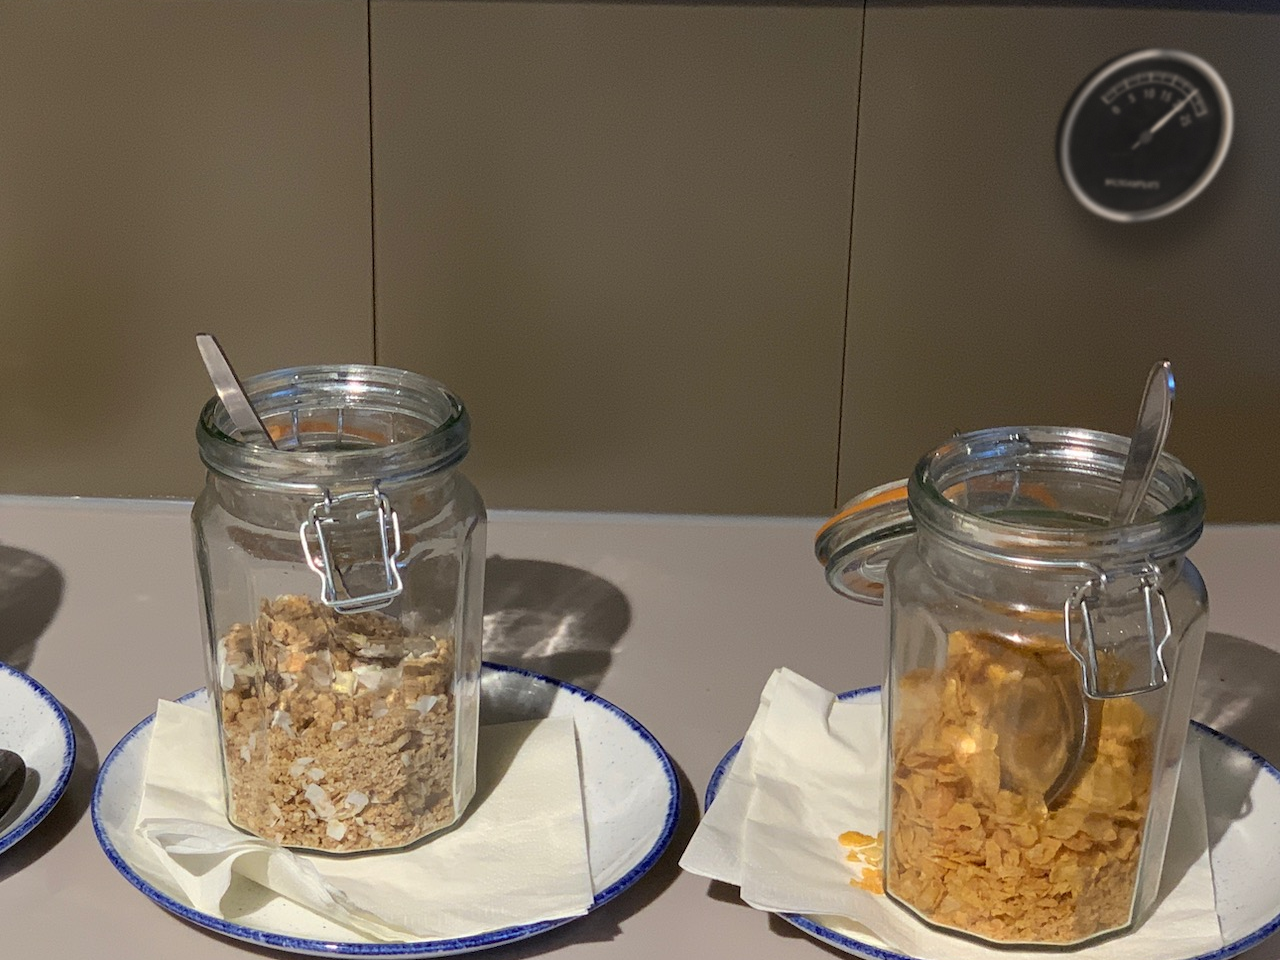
µA 20
